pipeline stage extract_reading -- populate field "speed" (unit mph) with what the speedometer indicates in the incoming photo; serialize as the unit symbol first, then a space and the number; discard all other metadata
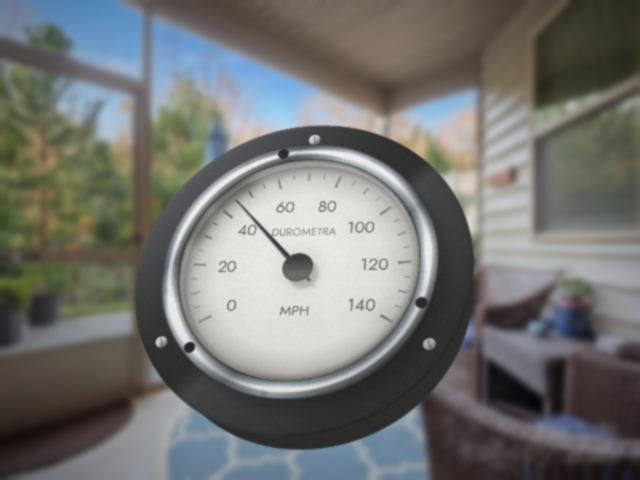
mph 45
